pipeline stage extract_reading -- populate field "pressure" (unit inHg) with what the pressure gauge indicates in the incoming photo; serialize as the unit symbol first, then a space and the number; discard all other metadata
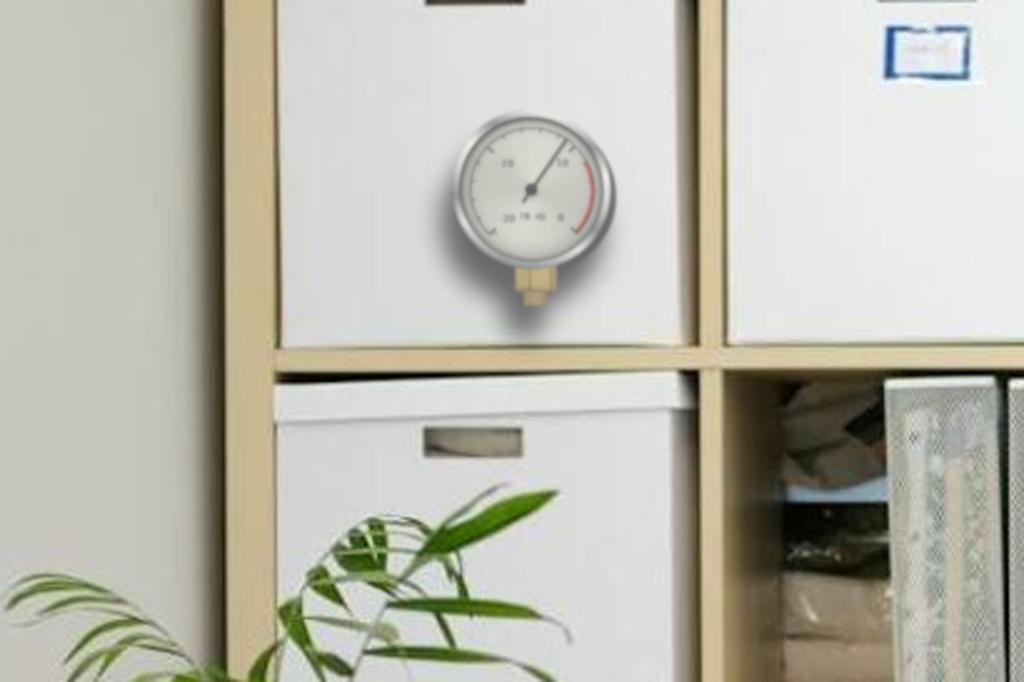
inHg -11
